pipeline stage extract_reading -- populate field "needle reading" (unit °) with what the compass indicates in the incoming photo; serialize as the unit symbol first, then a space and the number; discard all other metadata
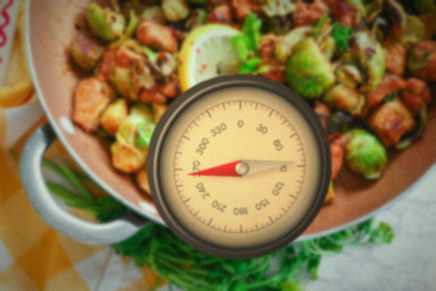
° 265
